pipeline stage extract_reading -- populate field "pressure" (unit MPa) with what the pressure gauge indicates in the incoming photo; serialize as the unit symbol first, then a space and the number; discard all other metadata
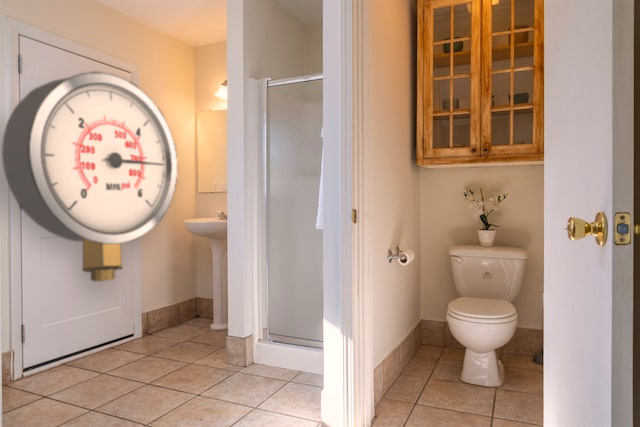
MPa 5
